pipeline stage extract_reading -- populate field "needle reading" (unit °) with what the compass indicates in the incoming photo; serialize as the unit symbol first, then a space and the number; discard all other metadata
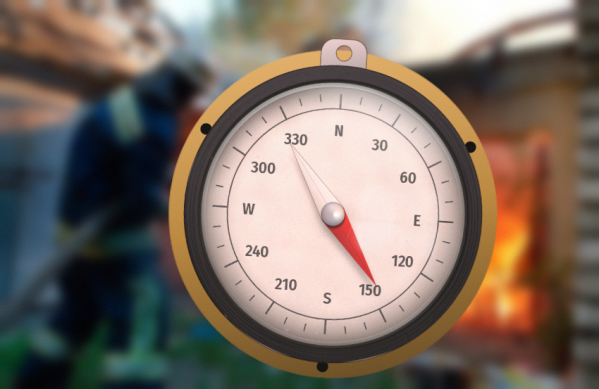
° 145
